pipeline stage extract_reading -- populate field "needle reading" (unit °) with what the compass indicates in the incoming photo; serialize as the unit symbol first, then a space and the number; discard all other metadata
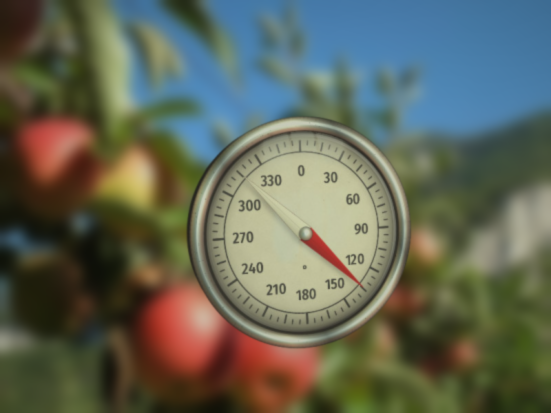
° 135
